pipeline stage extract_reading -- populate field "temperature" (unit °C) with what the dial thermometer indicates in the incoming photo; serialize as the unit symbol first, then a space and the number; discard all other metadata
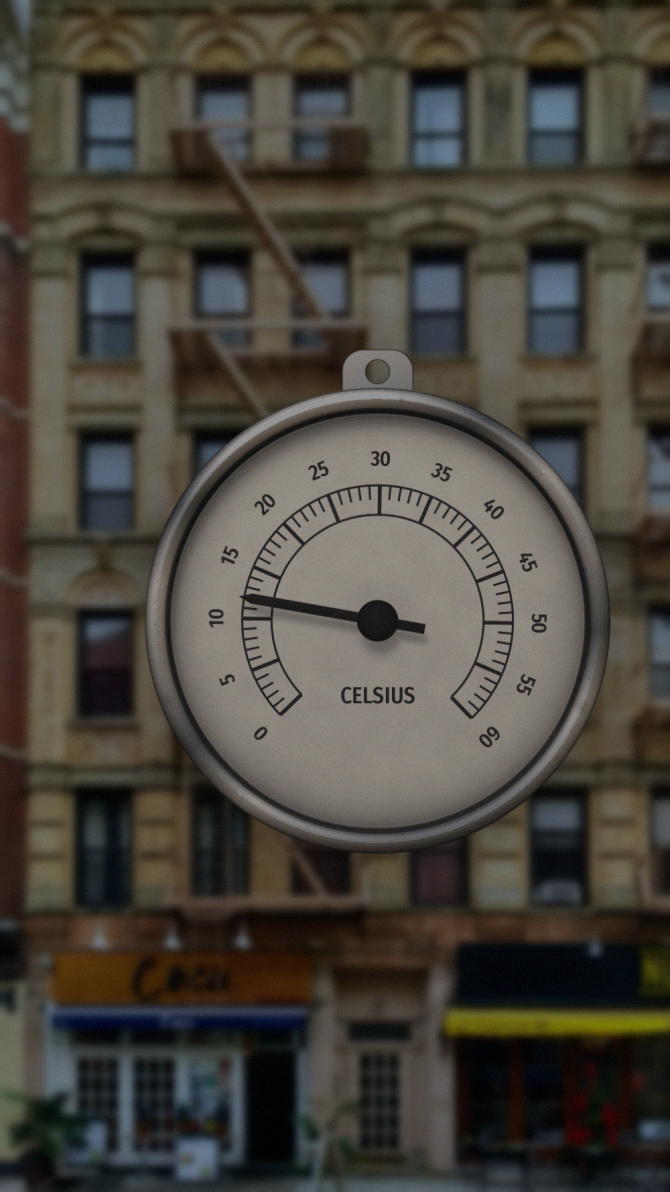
°C 12
